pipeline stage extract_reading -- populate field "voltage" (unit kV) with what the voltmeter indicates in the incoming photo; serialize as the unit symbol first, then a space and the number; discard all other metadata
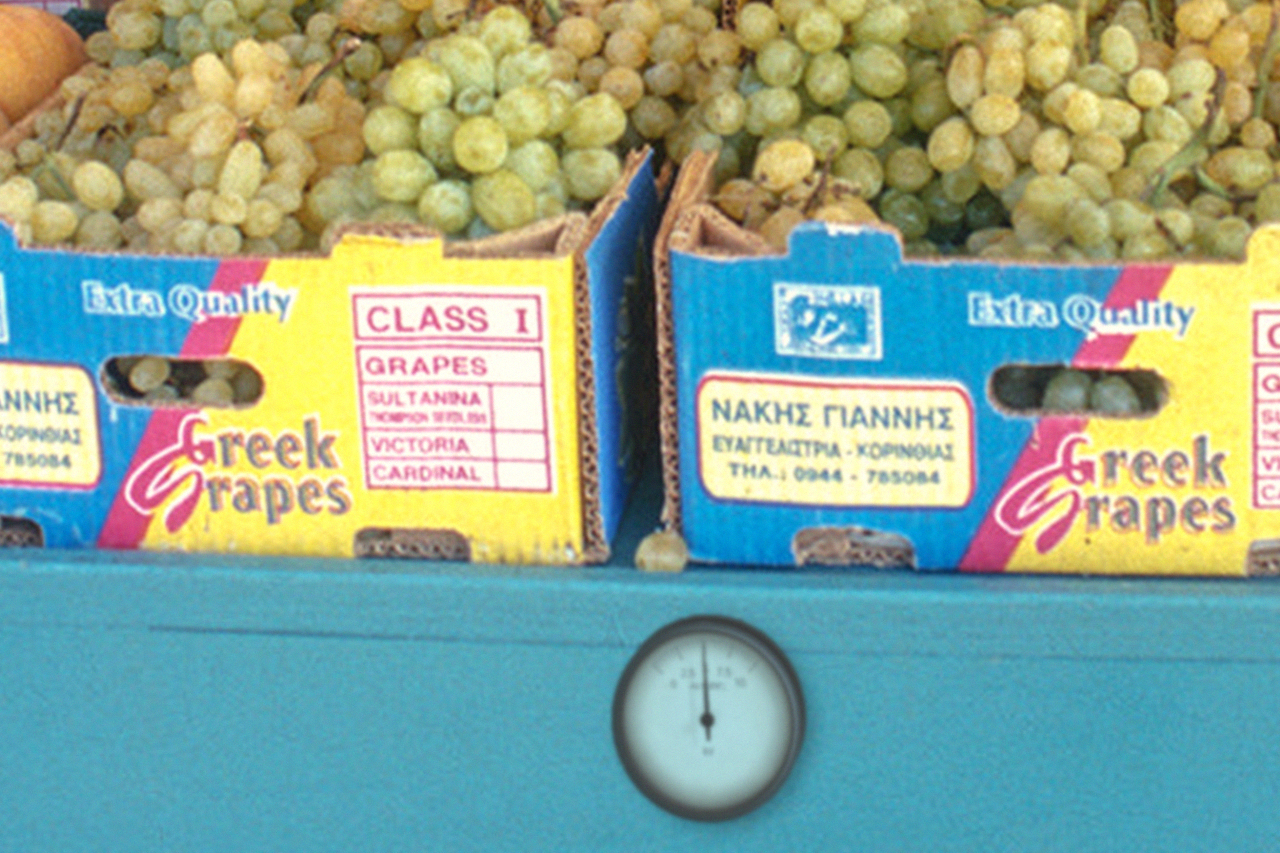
kV 5
